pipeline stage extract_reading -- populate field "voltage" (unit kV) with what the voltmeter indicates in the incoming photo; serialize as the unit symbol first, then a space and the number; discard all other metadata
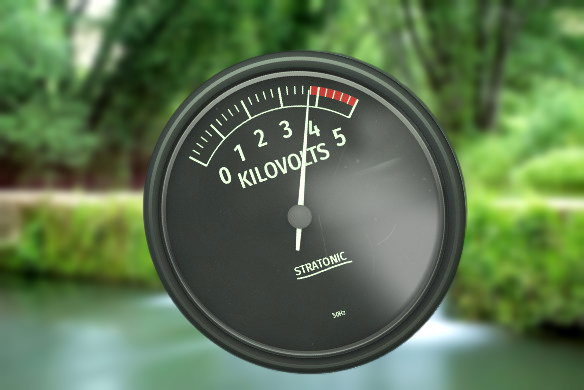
kV 3.8
